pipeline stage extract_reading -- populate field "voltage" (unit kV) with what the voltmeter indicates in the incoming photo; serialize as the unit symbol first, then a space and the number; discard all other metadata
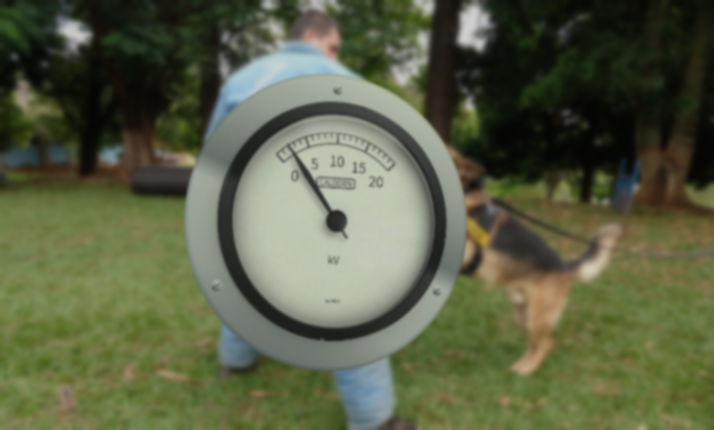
kV 2
